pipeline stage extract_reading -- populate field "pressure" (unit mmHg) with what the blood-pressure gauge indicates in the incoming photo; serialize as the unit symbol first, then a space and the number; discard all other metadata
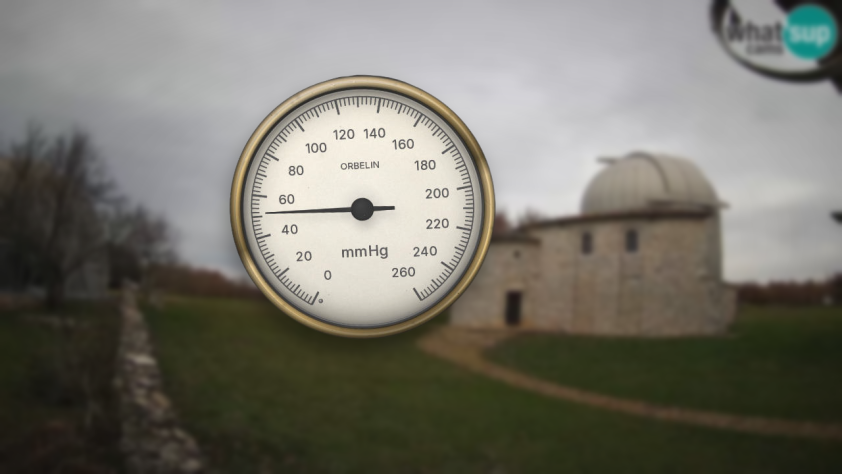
mmHg 52
